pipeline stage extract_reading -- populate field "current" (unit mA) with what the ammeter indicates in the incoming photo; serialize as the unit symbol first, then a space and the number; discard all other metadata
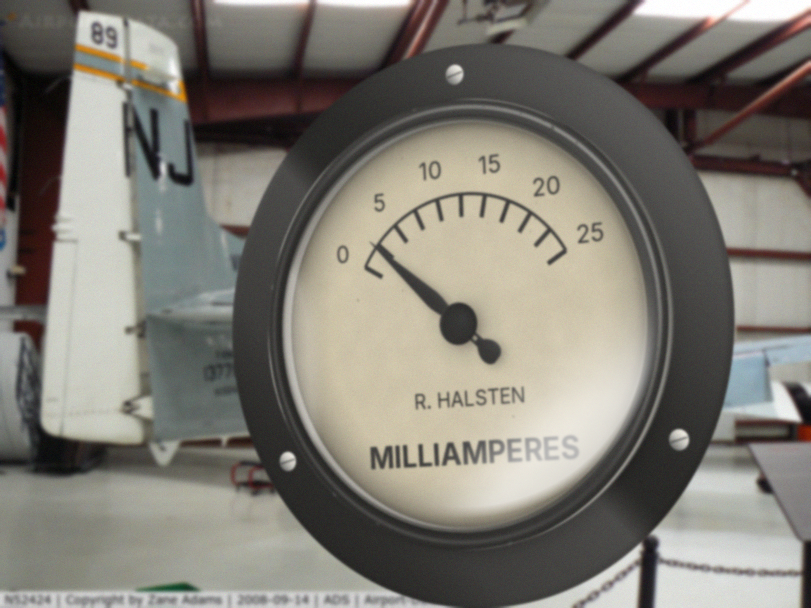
mA 2.5
